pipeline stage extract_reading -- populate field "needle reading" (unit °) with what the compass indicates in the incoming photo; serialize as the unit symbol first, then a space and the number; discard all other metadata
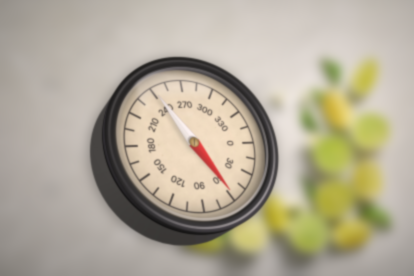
° 60
